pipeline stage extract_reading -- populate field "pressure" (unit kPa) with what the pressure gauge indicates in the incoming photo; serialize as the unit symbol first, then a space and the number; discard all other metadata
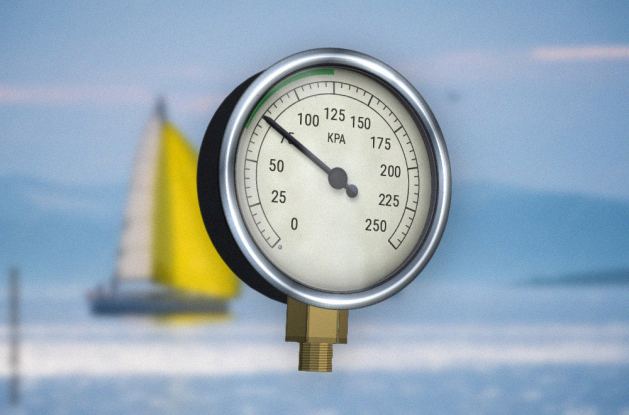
kPa 75
